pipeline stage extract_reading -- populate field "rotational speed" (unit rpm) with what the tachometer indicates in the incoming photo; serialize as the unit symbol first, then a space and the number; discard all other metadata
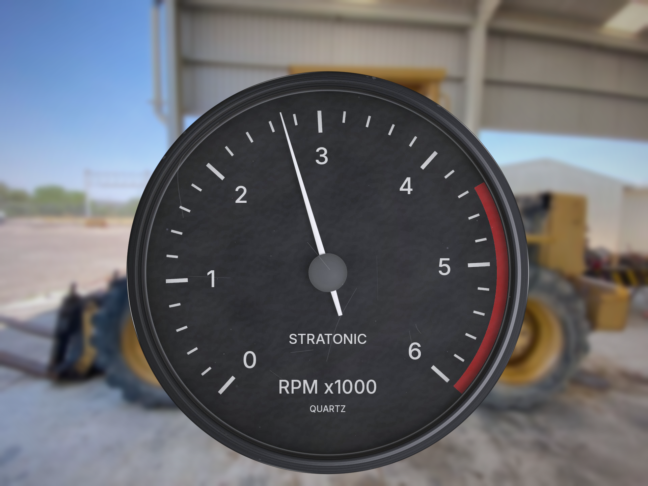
rpm 2700
